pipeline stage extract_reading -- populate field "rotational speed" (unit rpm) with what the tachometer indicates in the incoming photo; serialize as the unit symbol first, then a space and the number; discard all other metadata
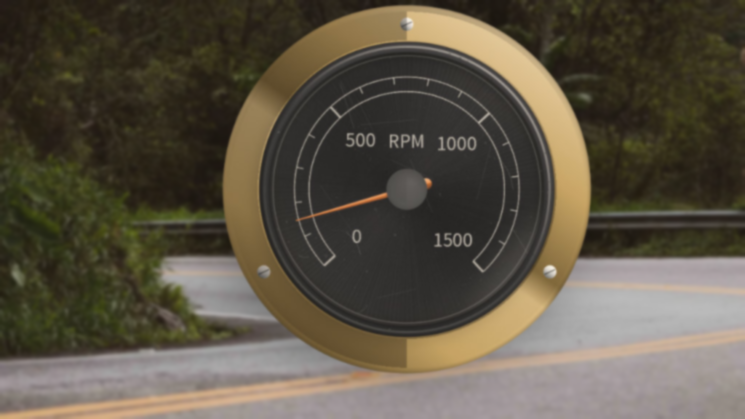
rpm 150
